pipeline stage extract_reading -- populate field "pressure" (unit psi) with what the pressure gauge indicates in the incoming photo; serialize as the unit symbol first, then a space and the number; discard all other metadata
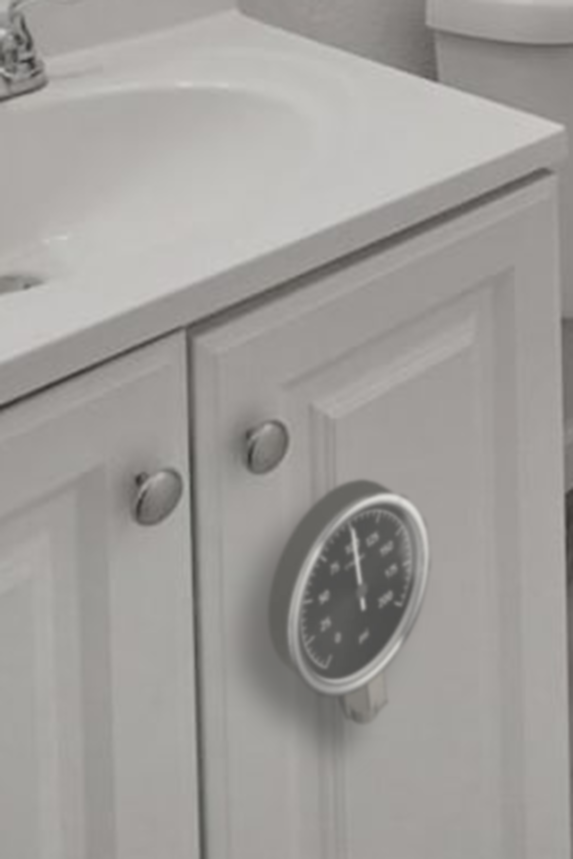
psi 100
